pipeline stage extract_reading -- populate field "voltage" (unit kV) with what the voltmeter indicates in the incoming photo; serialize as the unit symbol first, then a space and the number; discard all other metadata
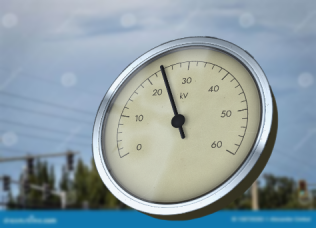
kV 24
